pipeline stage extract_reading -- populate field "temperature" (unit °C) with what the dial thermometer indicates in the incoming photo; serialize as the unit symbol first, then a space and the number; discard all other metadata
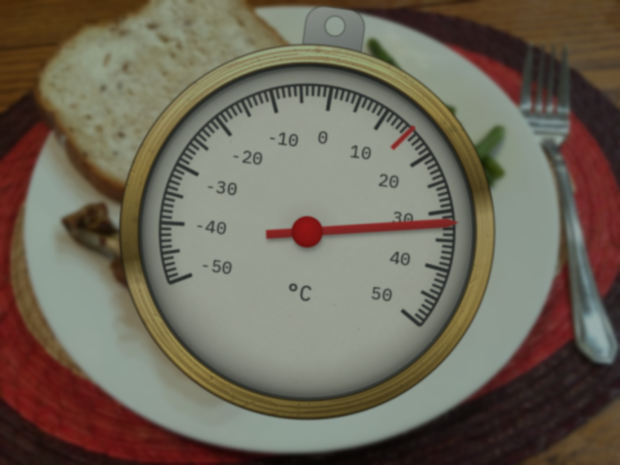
°C 32
